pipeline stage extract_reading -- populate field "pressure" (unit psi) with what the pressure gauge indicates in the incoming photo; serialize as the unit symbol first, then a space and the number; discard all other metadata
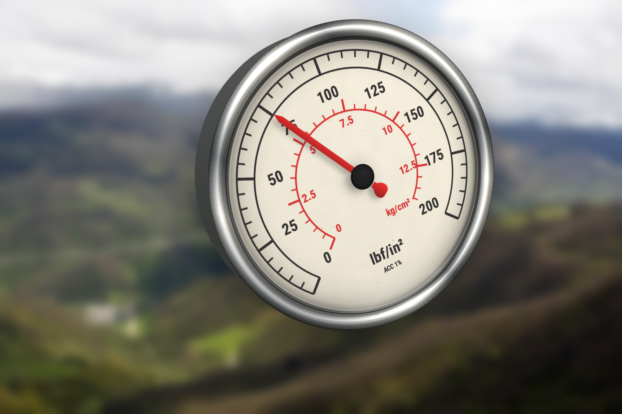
psi 75
